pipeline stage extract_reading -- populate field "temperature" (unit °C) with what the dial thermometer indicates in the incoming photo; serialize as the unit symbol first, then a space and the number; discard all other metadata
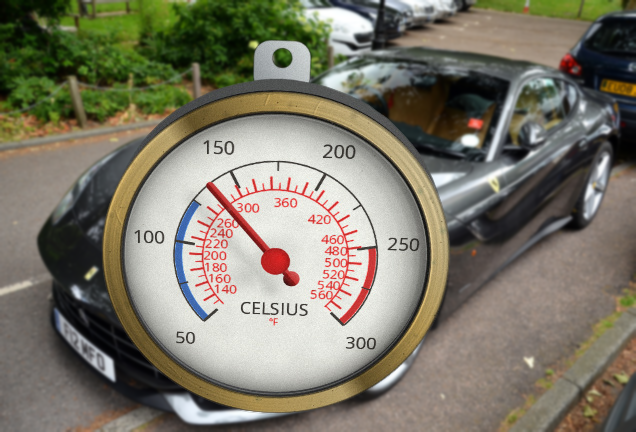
°C 137.5
